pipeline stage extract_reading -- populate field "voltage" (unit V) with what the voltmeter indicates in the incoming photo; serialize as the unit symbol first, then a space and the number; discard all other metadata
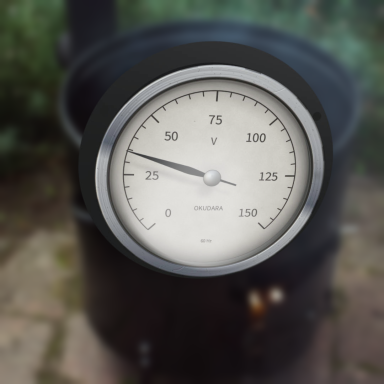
V 35
